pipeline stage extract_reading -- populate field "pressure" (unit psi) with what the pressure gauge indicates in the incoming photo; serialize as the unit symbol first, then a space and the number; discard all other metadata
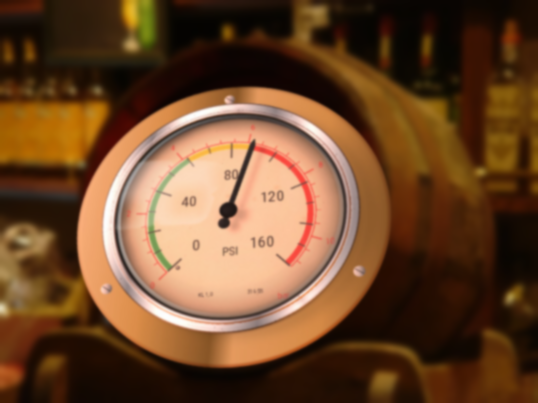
psi 90
